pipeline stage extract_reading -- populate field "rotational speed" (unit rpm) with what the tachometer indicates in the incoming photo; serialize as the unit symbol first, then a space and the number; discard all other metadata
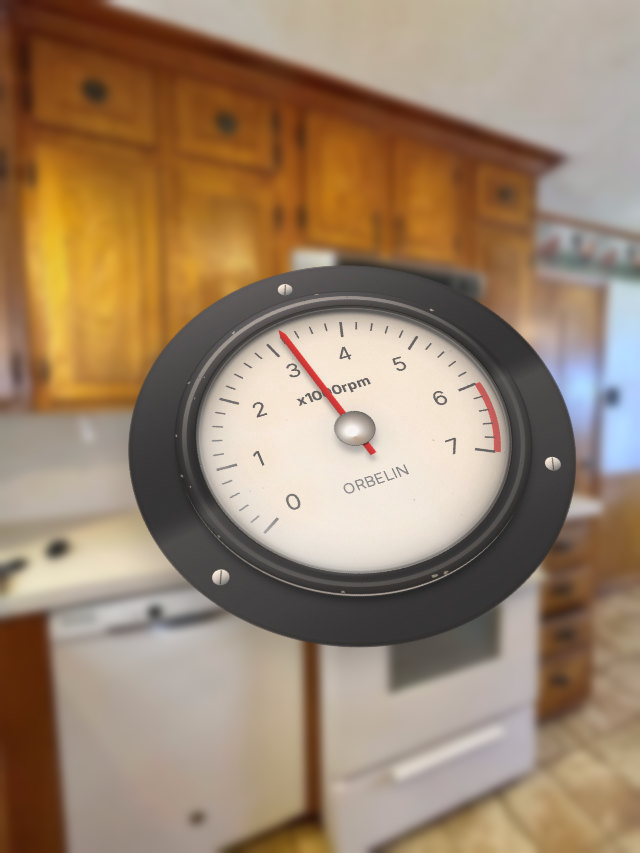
rpm 3200
